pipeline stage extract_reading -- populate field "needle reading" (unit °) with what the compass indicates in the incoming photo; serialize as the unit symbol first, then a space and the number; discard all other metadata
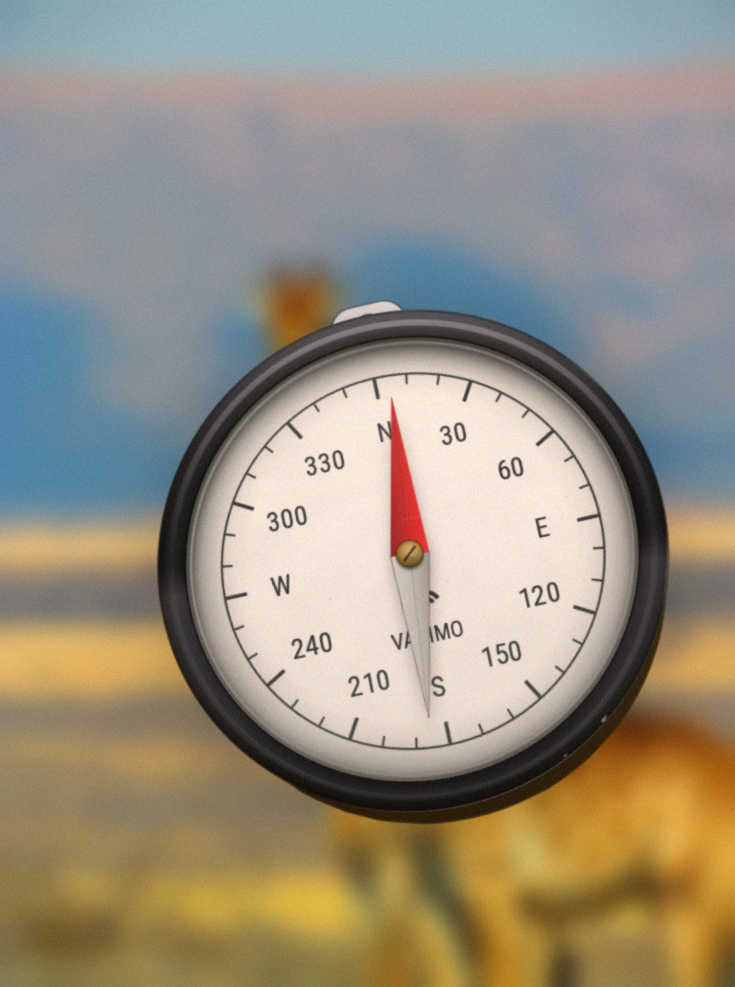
° 5
